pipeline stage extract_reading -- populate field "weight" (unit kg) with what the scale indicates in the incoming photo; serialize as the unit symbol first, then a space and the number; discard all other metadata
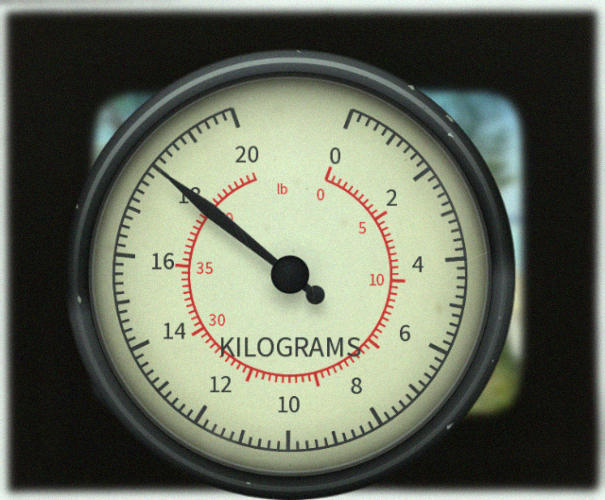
kg 18
